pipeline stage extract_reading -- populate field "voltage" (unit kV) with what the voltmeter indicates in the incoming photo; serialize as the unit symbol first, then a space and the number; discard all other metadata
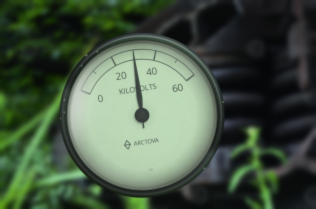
kV 30
